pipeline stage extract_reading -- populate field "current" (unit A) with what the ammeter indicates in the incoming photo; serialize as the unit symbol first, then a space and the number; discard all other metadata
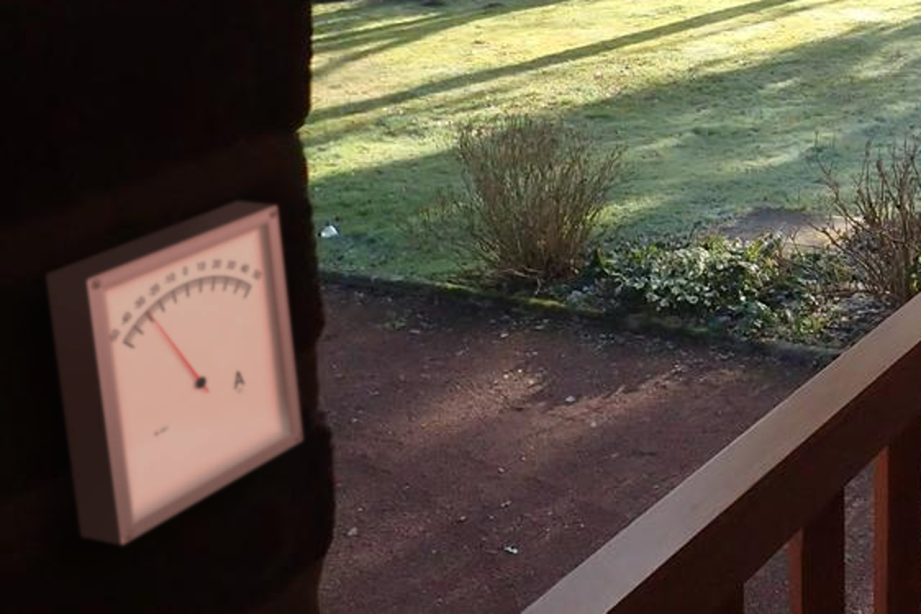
A -30
